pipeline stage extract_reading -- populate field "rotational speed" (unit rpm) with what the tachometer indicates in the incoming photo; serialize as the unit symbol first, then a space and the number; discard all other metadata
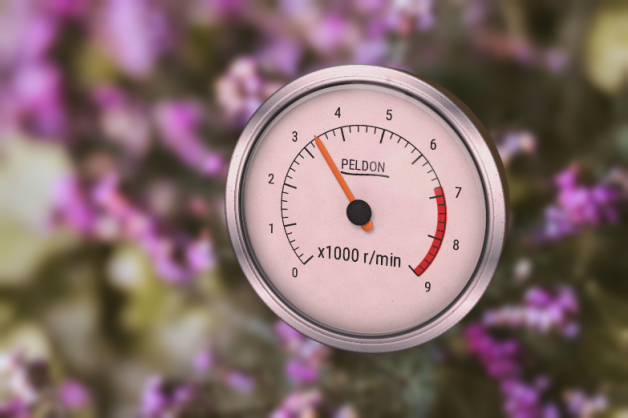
rpm 3400
